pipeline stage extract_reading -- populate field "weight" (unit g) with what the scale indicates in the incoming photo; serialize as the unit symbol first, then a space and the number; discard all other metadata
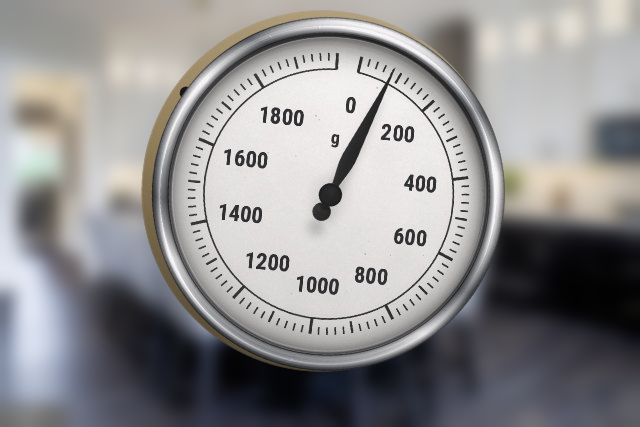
g 80
